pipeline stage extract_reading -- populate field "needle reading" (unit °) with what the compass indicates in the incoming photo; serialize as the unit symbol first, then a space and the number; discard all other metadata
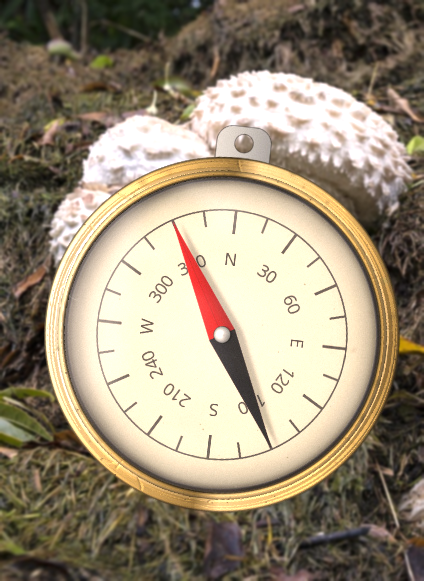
° 330
